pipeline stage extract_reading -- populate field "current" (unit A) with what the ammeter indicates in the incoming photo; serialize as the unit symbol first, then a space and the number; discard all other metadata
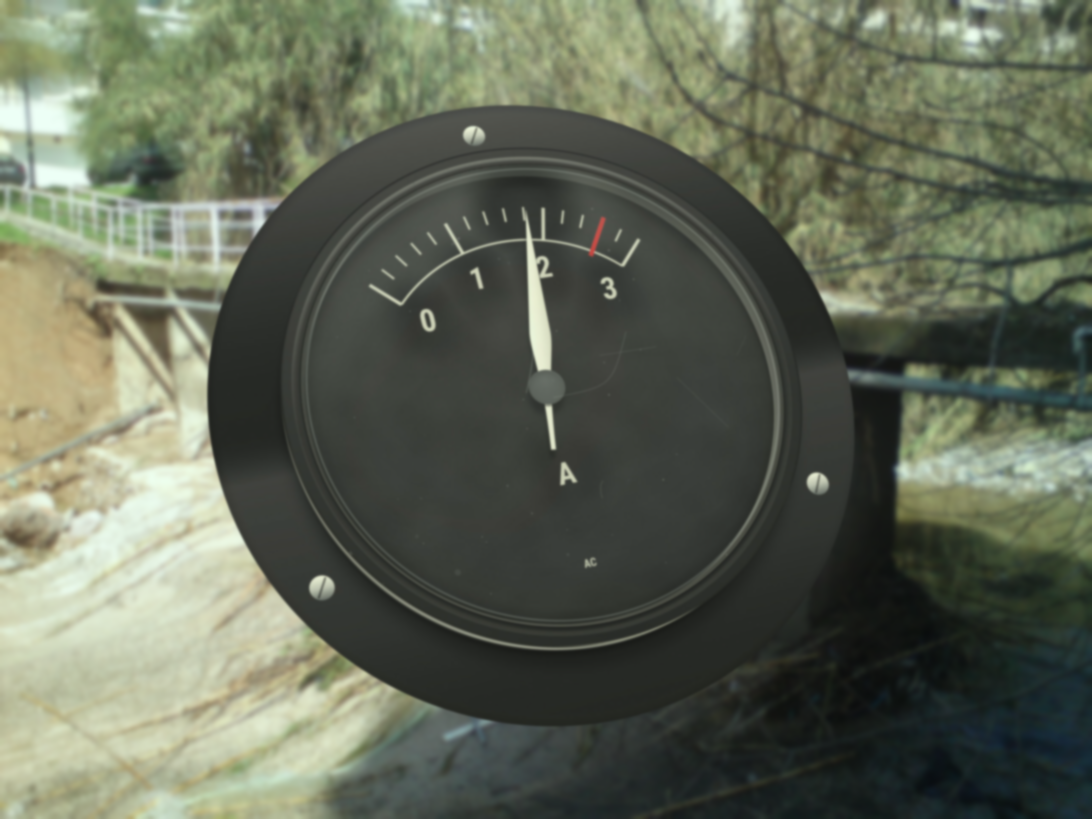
A 1.8
